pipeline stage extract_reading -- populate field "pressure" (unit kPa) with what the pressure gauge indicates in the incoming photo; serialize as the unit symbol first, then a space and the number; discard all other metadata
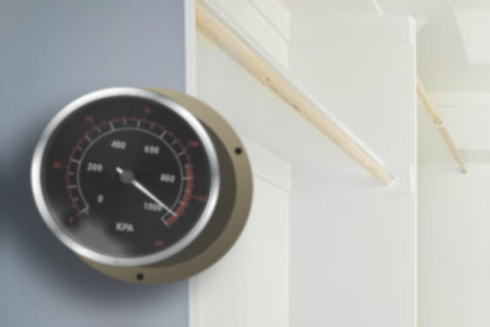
kPa 950
